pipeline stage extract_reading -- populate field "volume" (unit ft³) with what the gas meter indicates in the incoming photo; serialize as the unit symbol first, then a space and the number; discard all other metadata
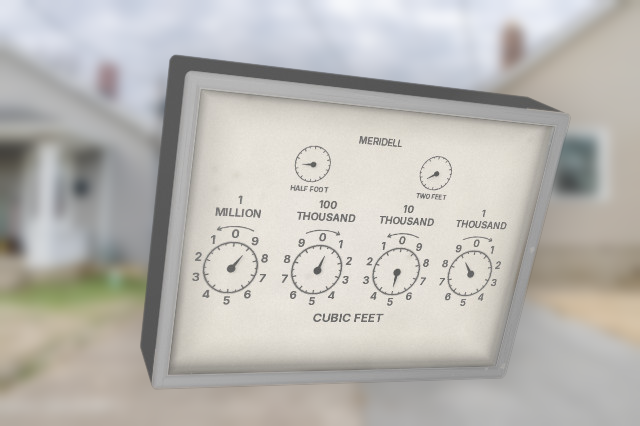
ft³ 904900
